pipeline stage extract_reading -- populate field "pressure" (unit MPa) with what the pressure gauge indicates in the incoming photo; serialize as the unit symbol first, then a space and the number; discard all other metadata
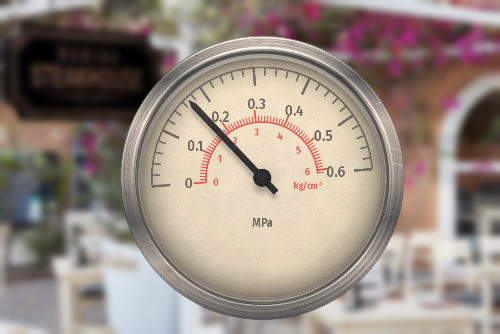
MPa 0.17
